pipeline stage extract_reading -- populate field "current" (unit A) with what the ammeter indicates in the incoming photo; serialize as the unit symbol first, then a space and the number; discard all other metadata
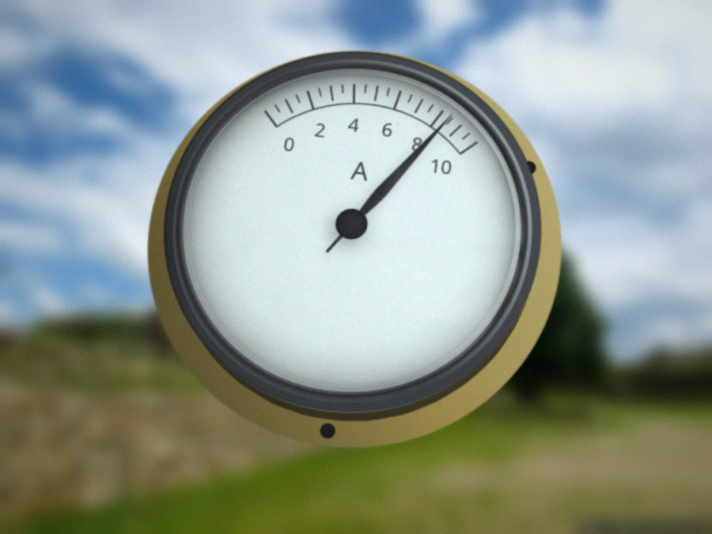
A 8.5
